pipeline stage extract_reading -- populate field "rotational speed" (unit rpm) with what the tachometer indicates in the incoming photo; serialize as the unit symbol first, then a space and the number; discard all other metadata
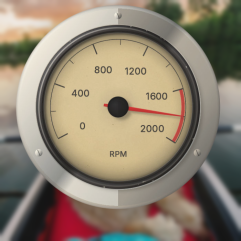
rpm 1800
